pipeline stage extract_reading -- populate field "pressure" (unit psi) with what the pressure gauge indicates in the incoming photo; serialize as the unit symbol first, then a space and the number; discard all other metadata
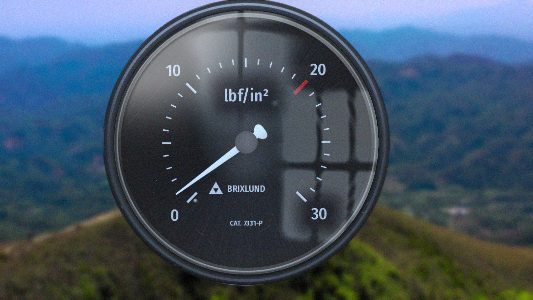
psi 1
